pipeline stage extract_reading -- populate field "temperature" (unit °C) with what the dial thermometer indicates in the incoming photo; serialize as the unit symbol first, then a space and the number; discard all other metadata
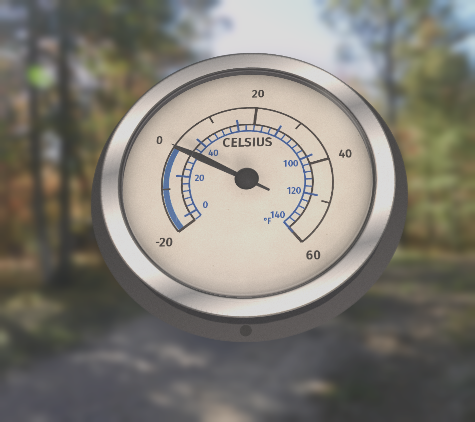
°C 0
